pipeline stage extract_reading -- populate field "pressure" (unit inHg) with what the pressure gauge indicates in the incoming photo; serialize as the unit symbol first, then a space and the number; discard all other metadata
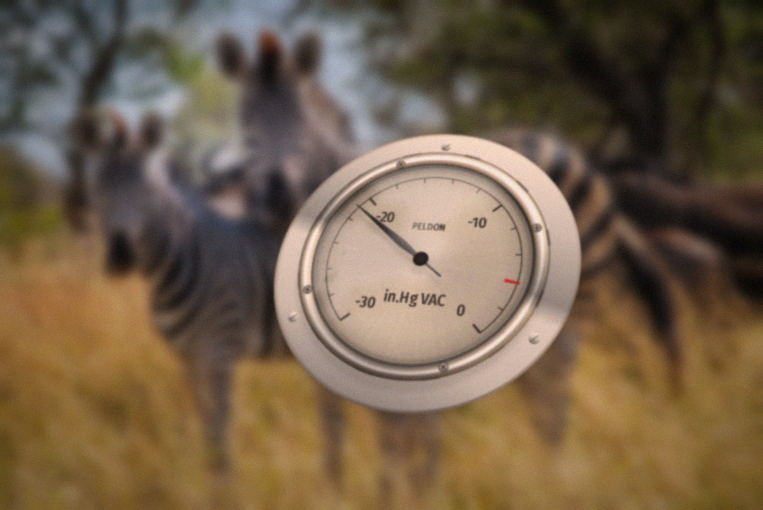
inHg -21
